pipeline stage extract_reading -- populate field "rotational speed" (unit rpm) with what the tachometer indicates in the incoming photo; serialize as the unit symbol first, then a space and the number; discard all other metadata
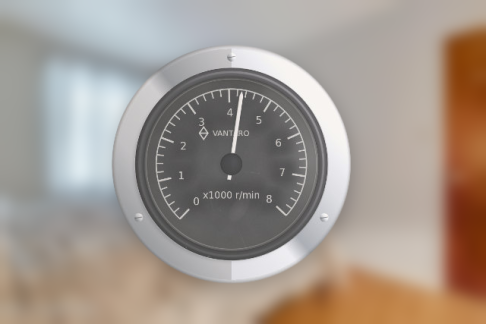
rpm 4300
